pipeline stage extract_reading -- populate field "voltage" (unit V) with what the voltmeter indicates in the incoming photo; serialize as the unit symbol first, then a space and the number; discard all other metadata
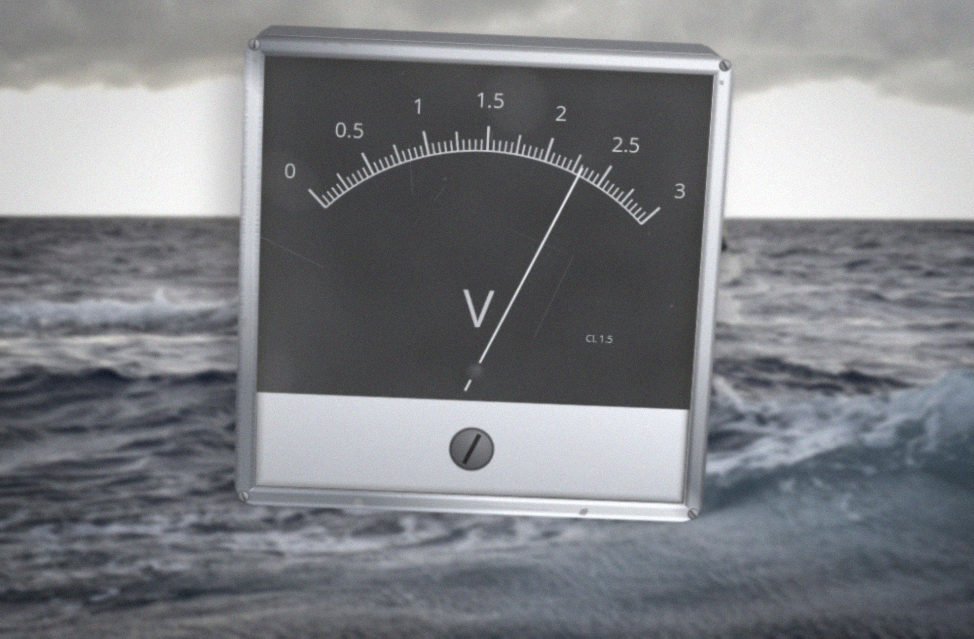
V 2.3
